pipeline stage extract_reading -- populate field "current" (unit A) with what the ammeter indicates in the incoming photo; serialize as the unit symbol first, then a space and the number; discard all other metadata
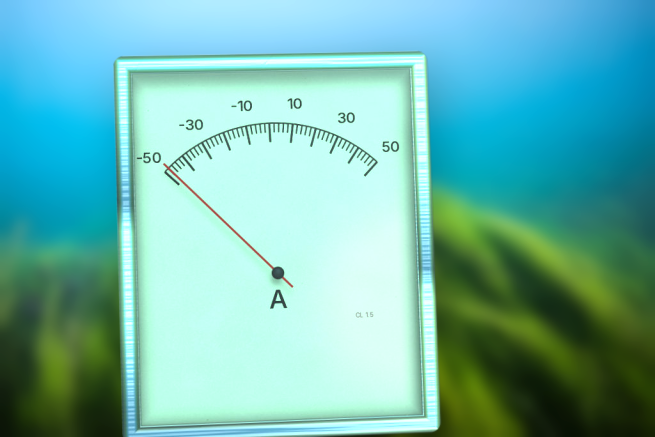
A -48
